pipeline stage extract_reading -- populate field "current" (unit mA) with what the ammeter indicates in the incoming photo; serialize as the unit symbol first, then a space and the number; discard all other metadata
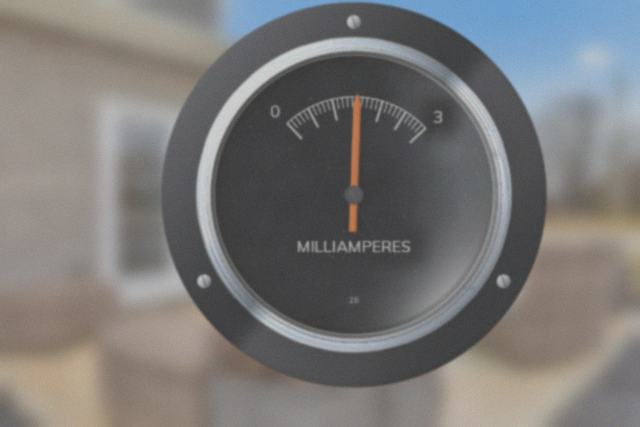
mA 1.5
